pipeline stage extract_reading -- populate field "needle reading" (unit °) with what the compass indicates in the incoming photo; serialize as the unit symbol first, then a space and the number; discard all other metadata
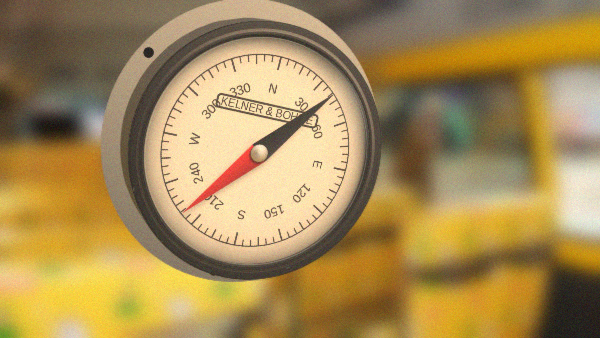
° 220
